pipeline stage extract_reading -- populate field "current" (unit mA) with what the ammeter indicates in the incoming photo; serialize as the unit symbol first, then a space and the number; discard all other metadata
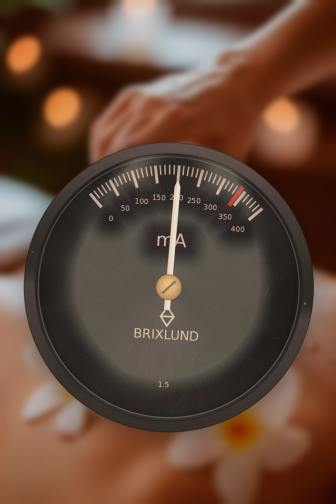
mA 200
